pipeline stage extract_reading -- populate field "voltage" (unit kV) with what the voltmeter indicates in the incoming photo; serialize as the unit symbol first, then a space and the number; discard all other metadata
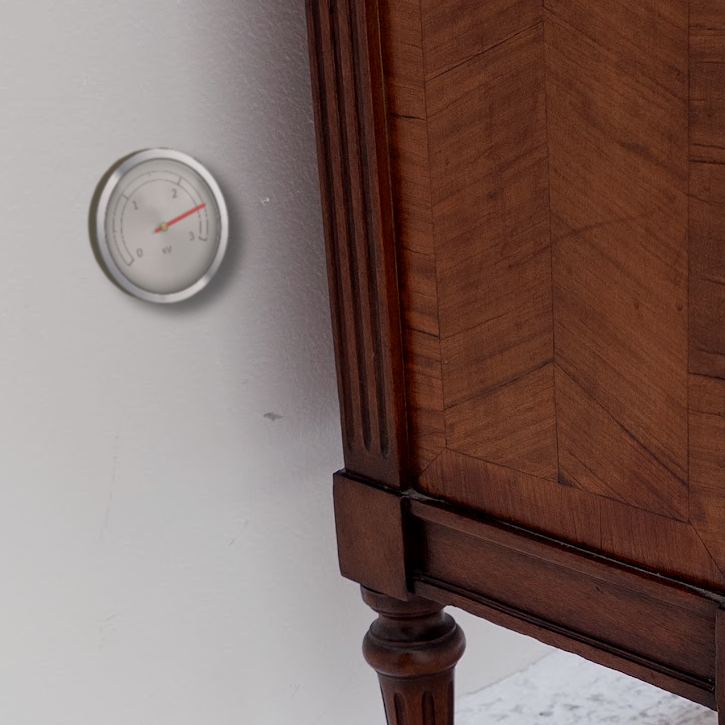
kV 2.5
